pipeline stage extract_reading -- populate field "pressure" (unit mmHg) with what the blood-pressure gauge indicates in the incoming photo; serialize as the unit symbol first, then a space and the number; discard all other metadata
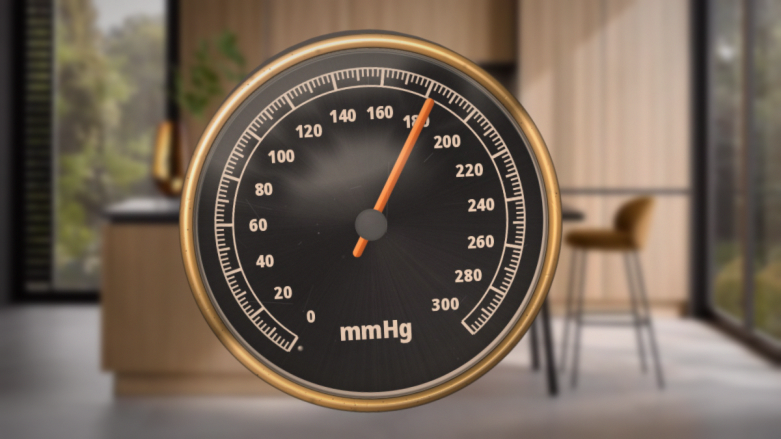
mmHg 182
